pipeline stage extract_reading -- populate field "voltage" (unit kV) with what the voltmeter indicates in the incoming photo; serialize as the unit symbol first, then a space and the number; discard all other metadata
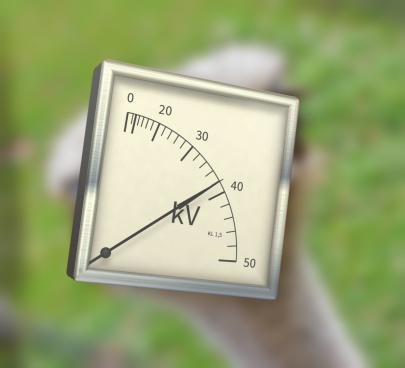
kV 38
